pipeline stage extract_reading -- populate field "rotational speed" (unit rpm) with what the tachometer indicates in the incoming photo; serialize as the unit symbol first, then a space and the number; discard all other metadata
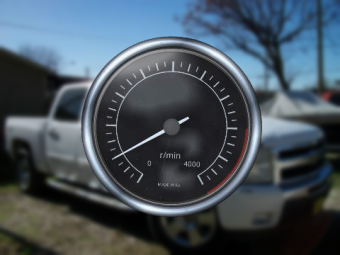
rpm 400
